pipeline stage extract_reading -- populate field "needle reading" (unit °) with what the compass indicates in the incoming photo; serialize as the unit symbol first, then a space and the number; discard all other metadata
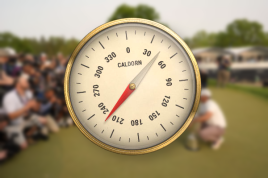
° 225
